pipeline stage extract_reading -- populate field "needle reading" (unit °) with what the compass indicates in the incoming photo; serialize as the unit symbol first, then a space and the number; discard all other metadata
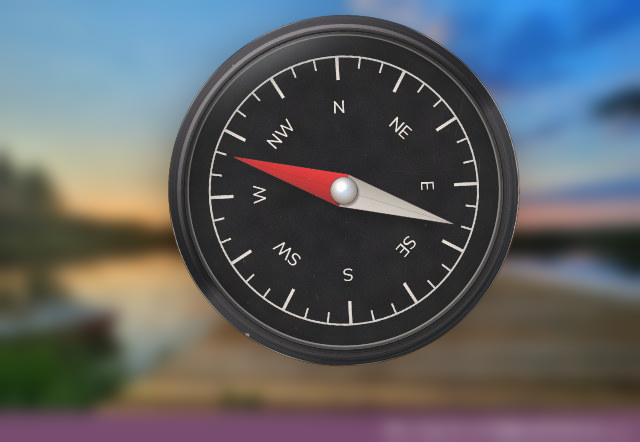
° 290
